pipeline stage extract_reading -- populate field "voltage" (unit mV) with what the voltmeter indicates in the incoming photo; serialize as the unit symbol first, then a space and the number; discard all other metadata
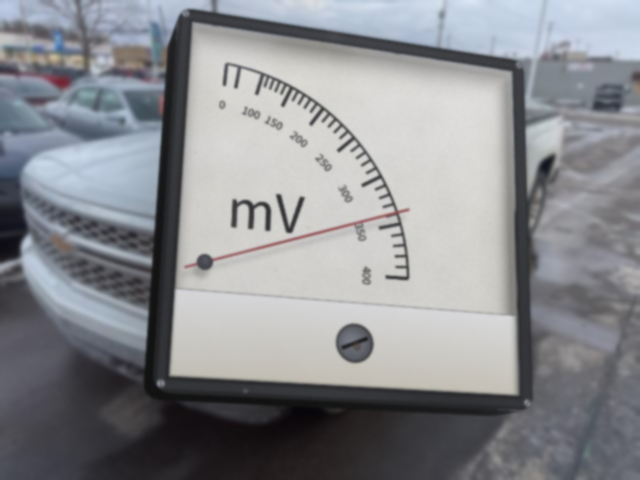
mV 340
